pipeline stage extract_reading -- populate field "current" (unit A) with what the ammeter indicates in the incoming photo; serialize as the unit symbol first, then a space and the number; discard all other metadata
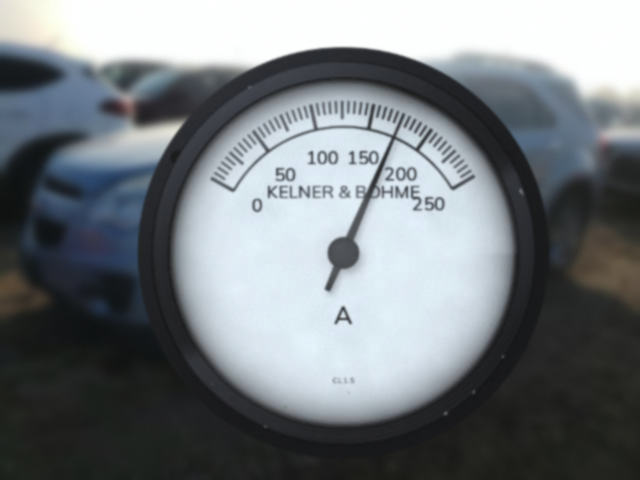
A 175
